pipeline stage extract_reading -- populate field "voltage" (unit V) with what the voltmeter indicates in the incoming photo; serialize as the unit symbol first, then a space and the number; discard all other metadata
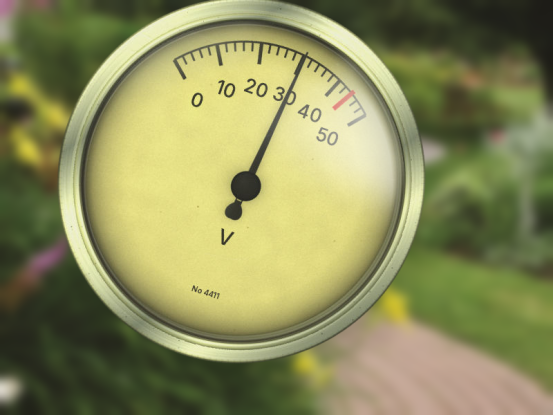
V 30
